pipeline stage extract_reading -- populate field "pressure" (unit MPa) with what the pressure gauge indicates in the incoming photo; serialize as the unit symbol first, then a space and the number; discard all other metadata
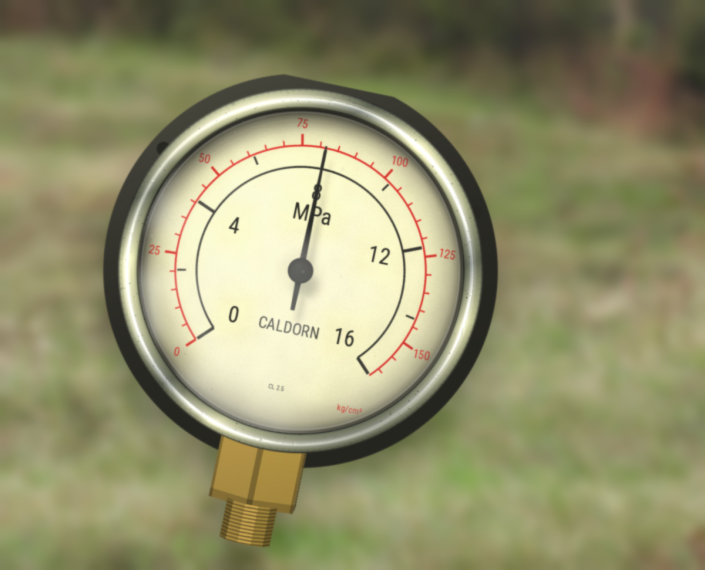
MPa 8
